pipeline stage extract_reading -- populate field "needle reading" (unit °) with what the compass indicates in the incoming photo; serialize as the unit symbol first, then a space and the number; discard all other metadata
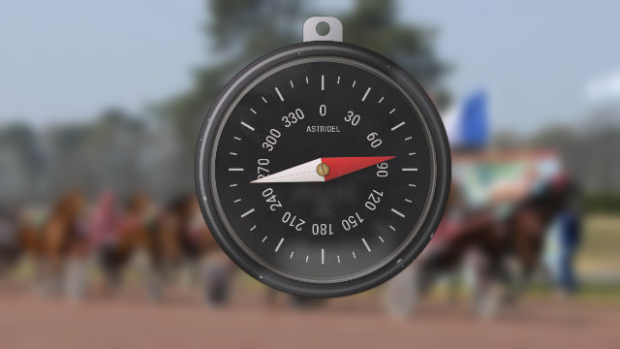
° 80
